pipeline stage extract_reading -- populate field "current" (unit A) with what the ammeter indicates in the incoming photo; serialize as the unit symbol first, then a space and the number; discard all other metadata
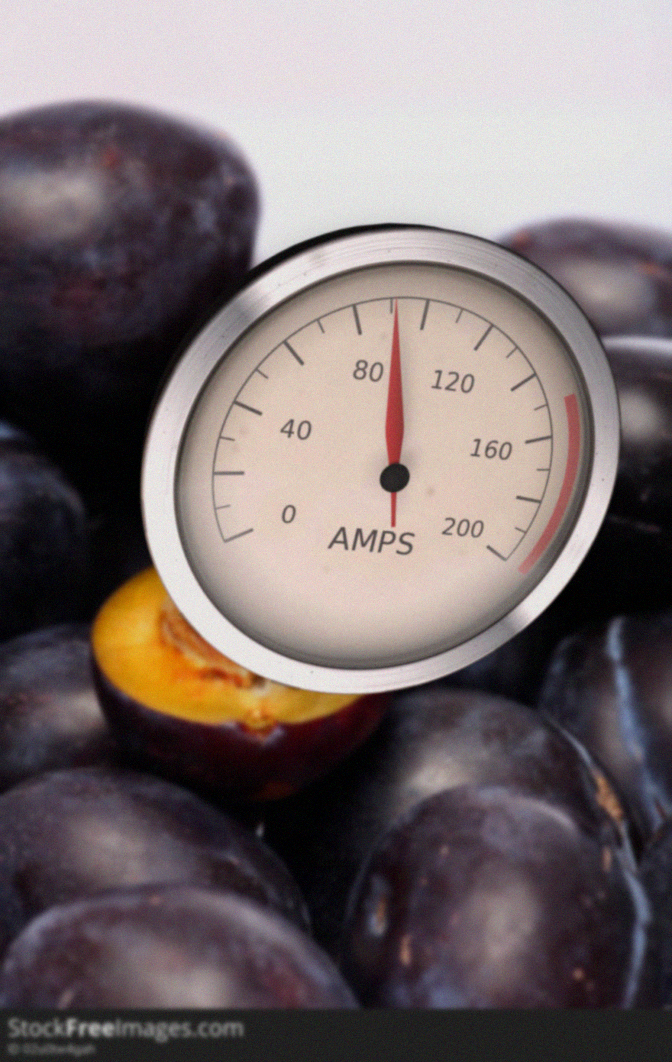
A 90
